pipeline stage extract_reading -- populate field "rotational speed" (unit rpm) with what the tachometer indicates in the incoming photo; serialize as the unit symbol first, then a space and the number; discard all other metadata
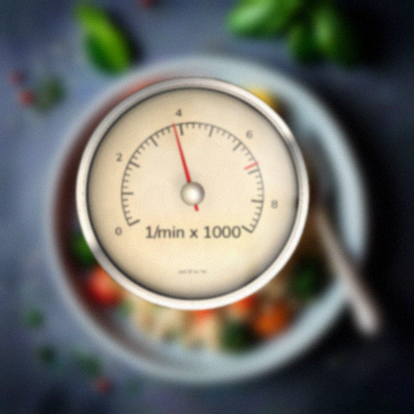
rpm 3800
